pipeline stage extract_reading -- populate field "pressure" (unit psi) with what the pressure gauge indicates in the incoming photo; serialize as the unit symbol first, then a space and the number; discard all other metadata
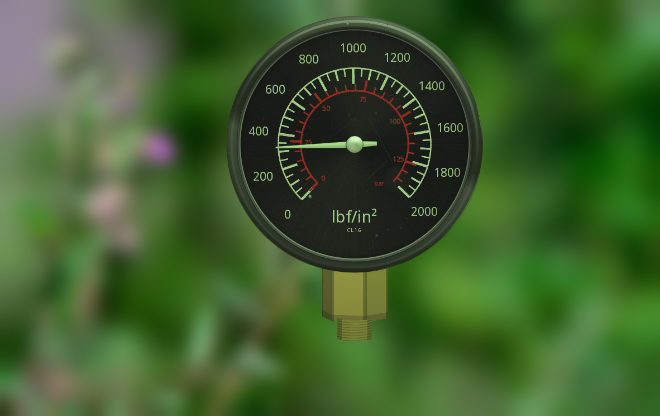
psi 325
